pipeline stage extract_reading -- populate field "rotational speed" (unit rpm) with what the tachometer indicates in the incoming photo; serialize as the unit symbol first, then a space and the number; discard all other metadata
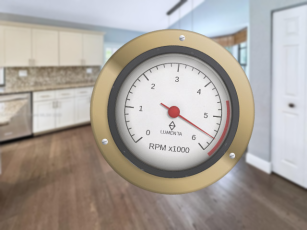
rpm 5600
